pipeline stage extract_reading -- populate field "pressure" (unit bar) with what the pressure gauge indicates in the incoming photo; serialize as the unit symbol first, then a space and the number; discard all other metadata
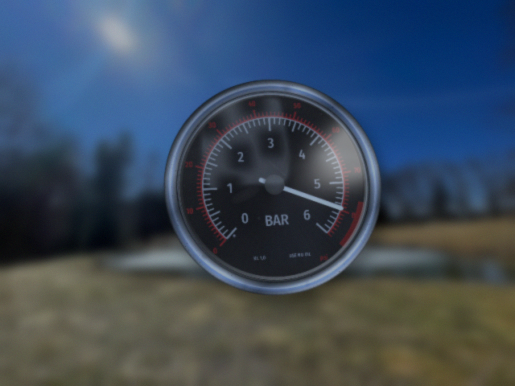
bar 5.5
